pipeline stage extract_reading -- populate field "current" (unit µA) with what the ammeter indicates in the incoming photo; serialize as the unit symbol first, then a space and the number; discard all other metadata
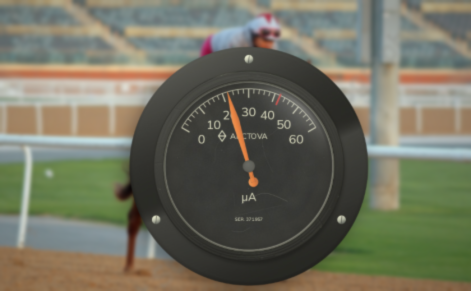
µA 22
